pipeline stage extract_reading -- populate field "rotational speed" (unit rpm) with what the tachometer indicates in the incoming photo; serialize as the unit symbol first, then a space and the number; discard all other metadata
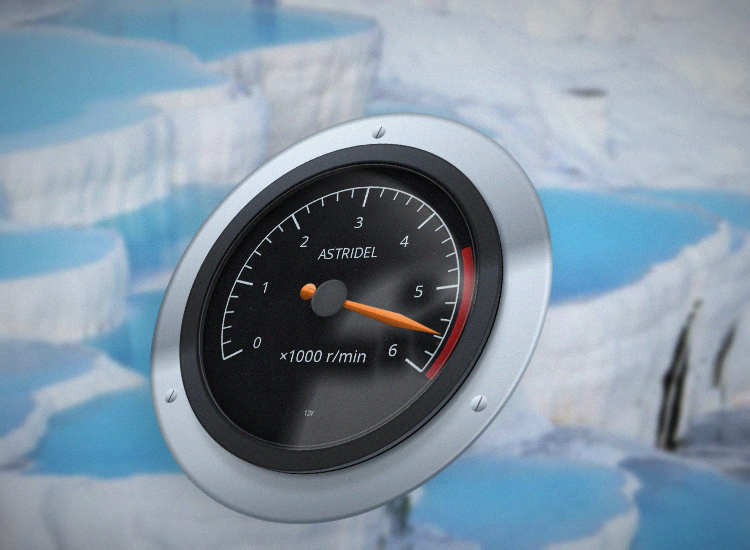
rpm 5600
